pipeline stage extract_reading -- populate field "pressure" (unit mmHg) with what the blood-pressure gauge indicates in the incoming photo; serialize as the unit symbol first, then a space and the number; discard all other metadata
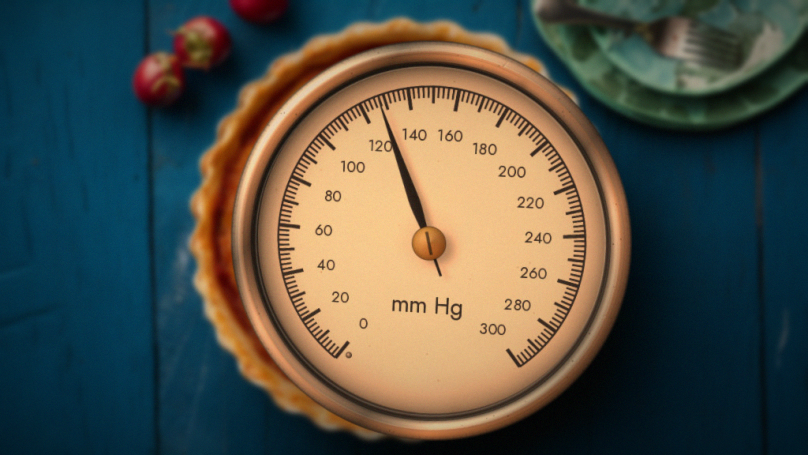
mmHg 128
